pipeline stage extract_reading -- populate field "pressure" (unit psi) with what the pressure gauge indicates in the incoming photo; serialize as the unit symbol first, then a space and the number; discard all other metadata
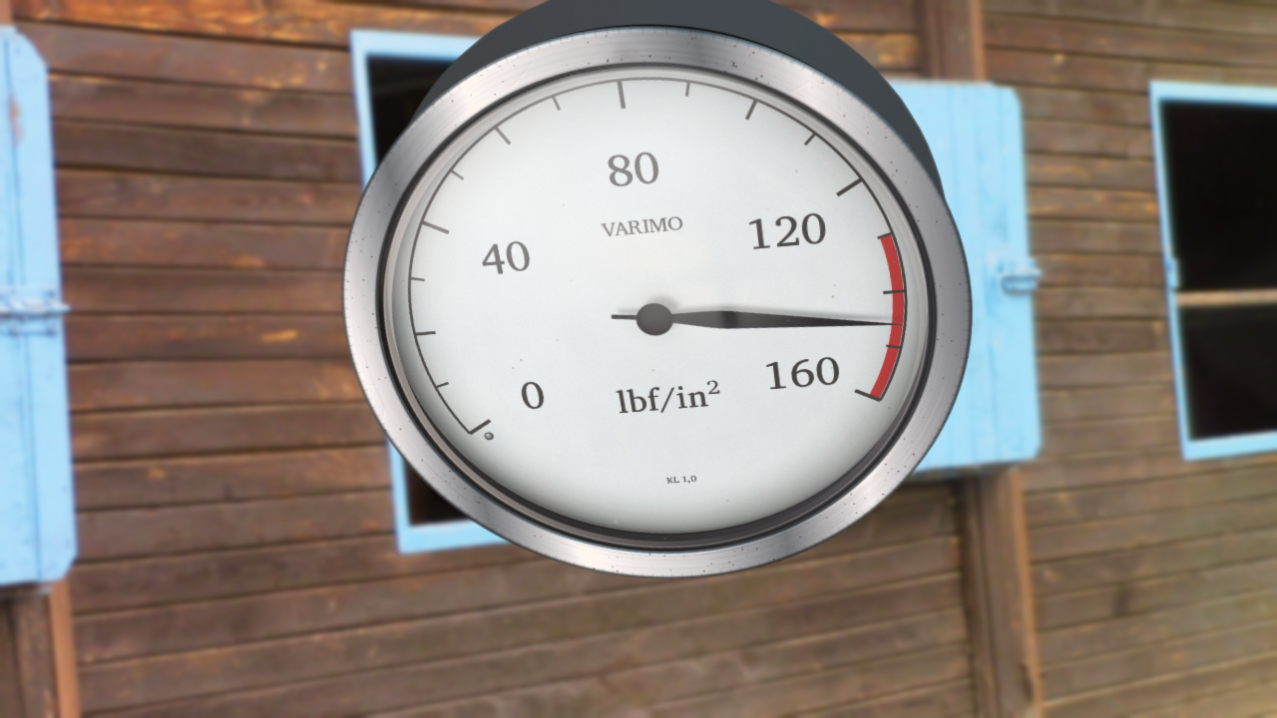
psi 145
